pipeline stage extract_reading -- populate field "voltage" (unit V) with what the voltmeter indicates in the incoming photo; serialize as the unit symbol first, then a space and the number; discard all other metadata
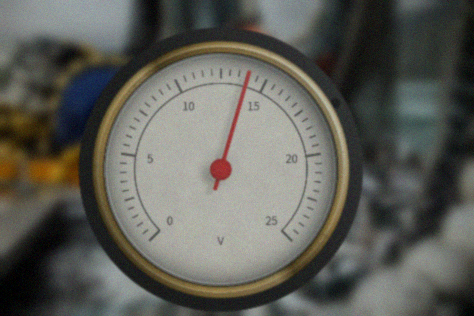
V 14
